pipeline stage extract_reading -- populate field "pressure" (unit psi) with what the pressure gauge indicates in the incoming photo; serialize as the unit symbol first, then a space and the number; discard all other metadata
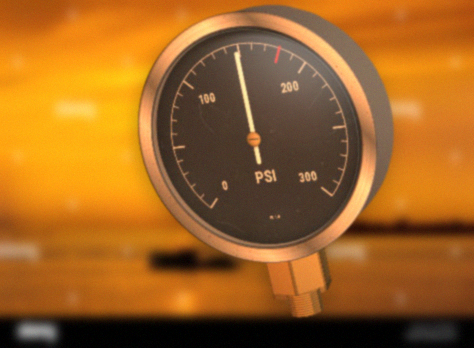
psi 150
